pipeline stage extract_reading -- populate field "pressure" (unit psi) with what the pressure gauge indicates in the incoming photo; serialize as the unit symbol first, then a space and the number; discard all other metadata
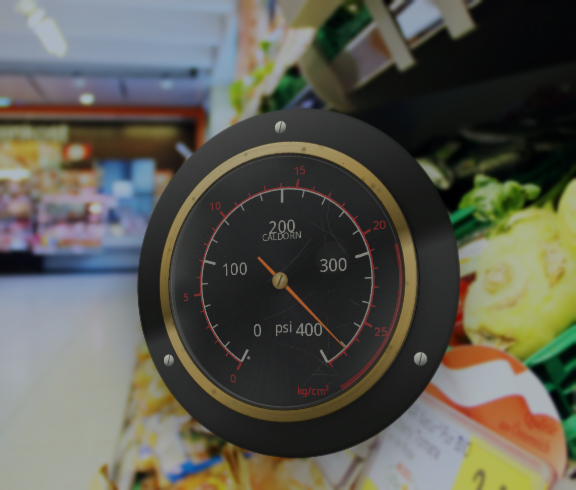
psi 380
